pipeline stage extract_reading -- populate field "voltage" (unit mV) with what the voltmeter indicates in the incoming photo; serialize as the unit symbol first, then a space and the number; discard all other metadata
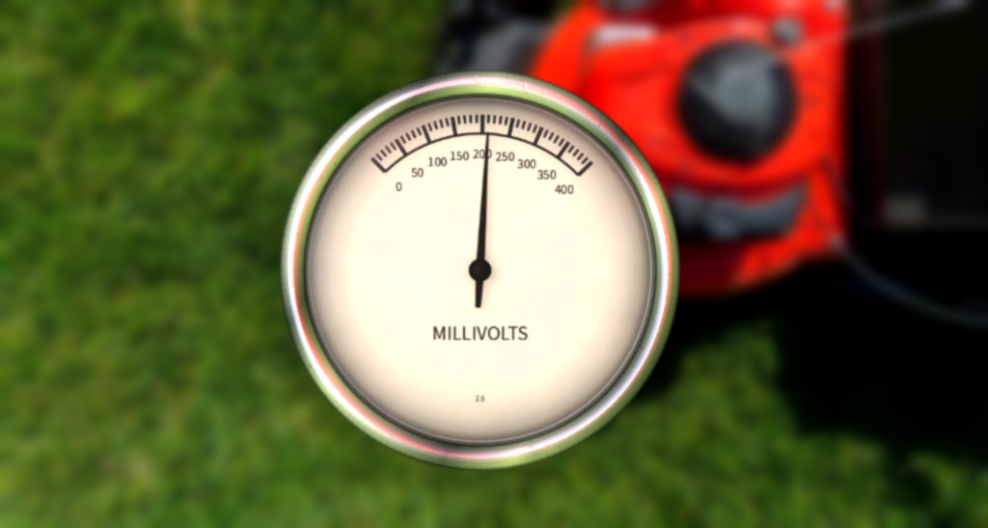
mV 210
